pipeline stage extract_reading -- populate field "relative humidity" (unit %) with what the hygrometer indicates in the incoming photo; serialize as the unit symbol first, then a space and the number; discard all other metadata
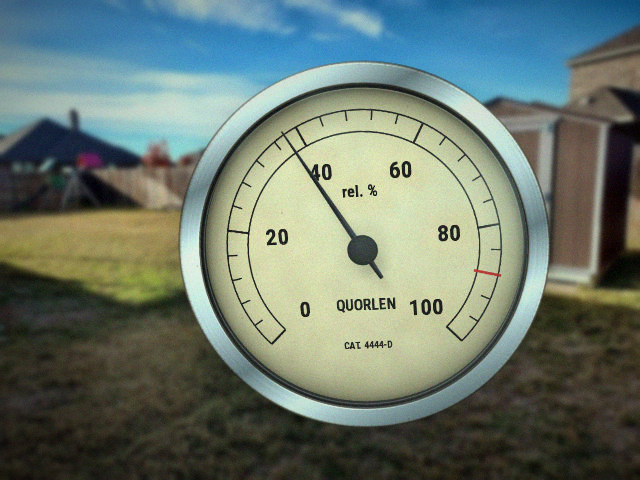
% 38
